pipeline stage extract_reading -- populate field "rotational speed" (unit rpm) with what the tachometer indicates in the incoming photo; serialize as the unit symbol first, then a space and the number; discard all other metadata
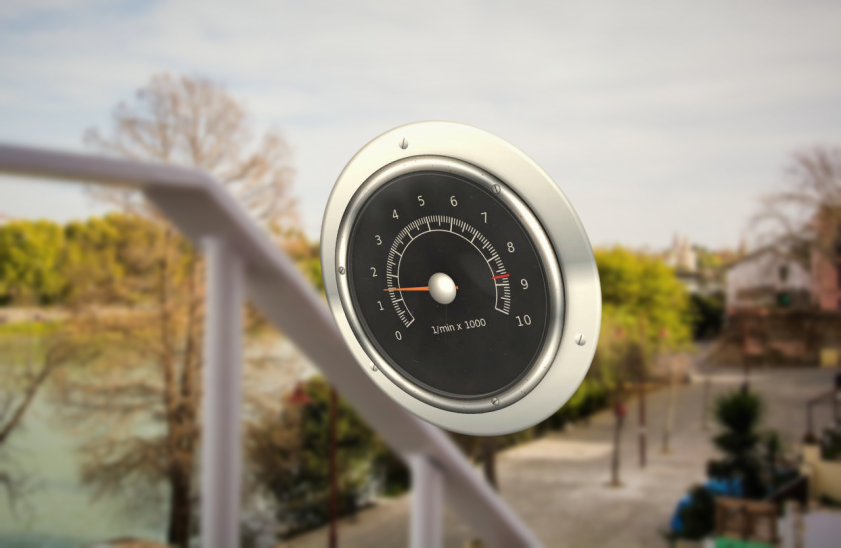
rpm 1500
